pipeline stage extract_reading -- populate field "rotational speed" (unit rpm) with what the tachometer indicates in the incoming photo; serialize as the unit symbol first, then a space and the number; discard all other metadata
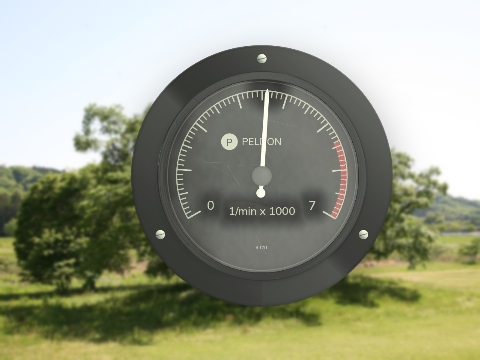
rpm 3600
